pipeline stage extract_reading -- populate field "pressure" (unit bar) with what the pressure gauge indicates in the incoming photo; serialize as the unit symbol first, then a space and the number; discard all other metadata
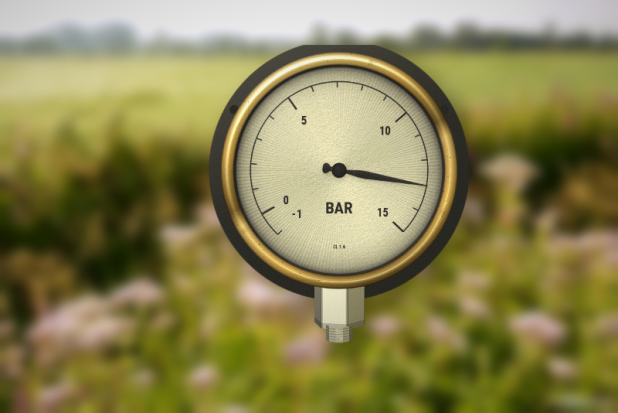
bar 13
